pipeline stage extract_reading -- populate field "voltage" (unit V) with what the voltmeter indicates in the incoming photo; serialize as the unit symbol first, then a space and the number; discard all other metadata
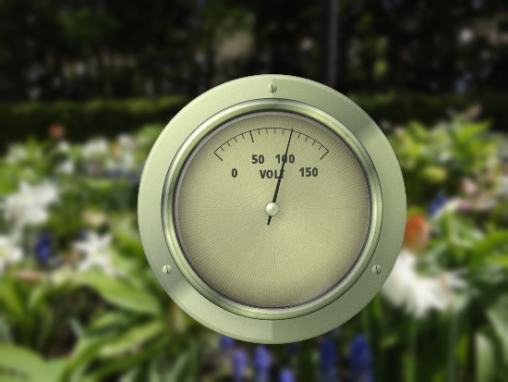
V 100
